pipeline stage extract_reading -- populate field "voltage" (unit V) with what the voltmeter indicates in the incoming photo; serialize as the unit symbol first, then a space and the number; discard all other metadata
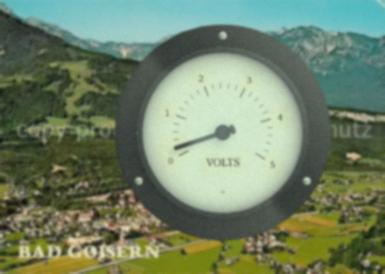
V 0.2
